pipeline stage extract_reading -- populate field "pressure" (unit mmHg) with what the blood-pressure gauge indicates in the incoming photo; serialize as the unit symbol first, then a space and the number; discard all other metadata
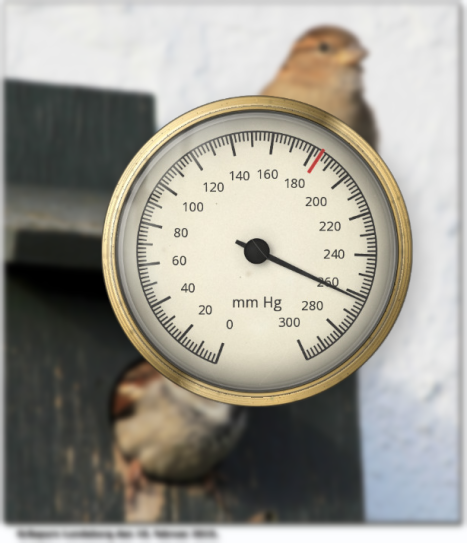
mmHg 262
